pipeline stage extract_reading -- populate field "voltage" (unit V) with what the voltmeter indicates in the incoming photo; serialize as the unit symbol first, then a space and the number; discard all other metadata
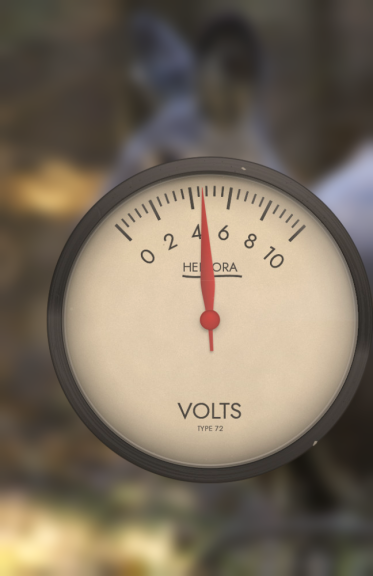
V 4.6
